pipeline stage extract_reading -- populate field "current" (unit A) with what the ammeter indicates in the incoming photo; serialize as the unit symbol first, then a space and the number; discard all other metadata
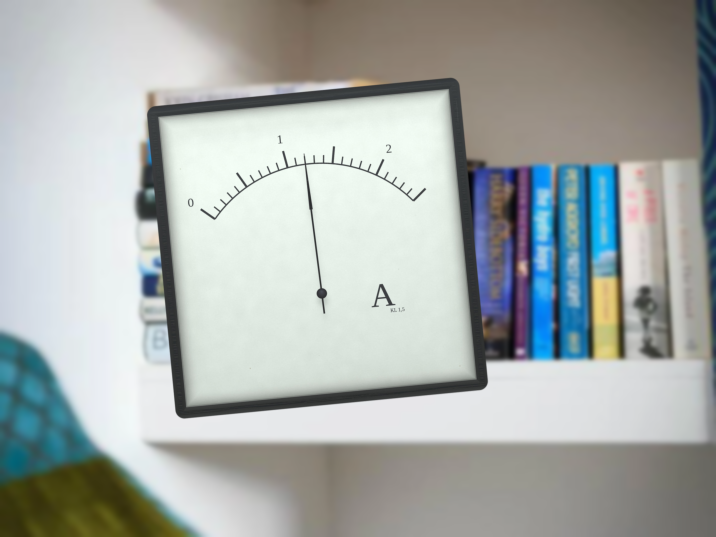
A 1.2
